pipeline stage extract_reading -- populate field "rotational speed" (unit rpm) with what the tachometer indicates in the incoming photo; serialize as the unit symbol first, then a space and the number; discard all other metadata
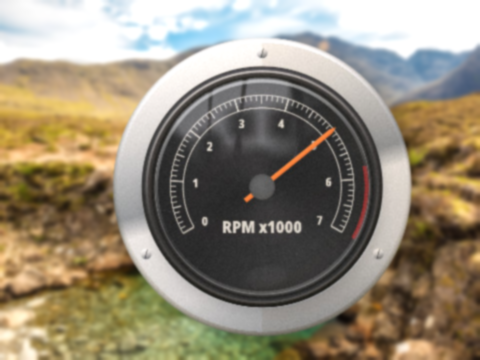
rpm 5000
